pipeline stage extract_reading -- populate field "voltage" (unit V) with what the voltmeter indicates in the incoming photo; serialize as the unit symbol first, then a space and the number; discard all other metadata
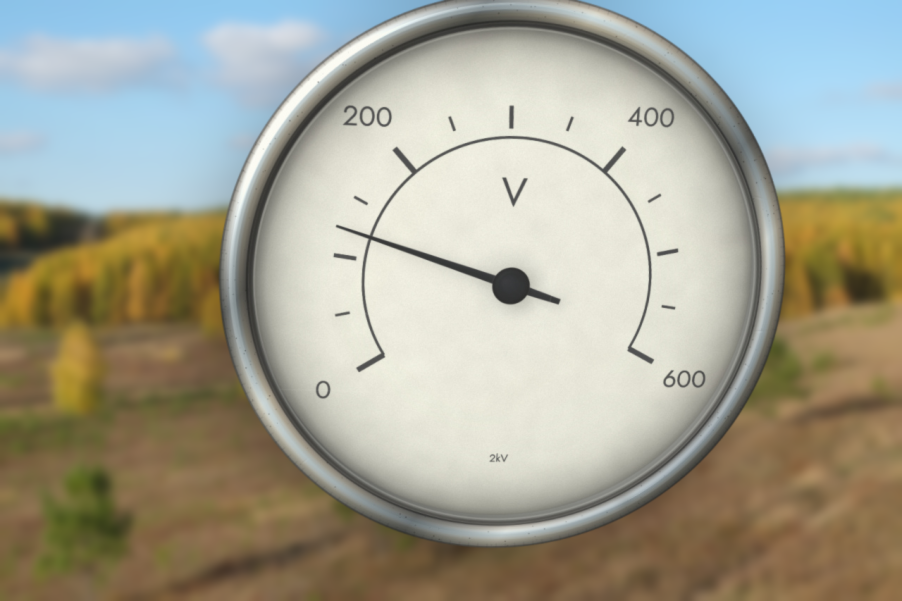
V 125
